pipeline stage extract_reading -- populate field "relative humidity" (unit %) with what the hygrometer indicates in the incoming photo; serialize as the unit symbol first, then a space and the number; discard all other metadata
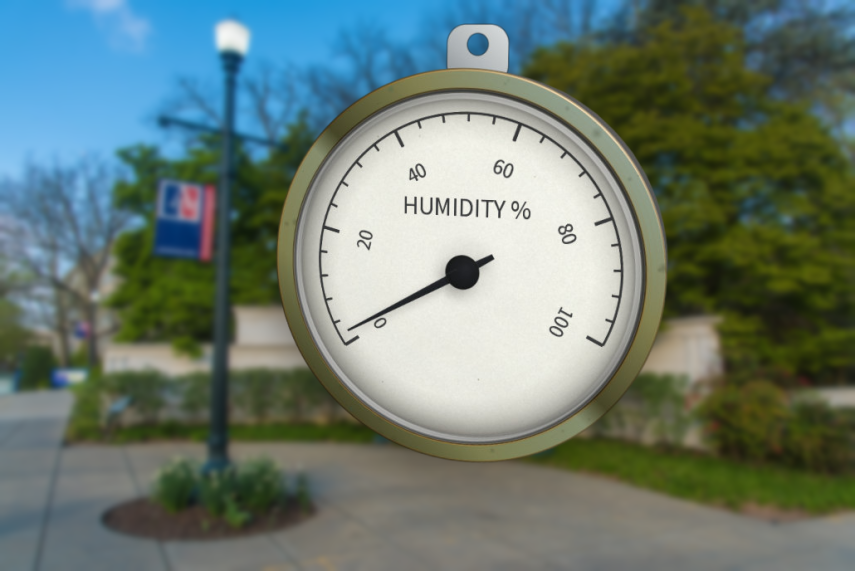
% 2
